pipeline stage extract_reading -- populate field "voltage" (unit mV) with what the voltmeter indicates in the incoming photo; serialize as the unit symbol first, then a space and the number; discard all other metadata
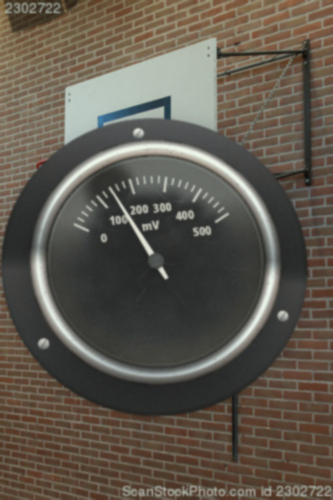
mV 140
